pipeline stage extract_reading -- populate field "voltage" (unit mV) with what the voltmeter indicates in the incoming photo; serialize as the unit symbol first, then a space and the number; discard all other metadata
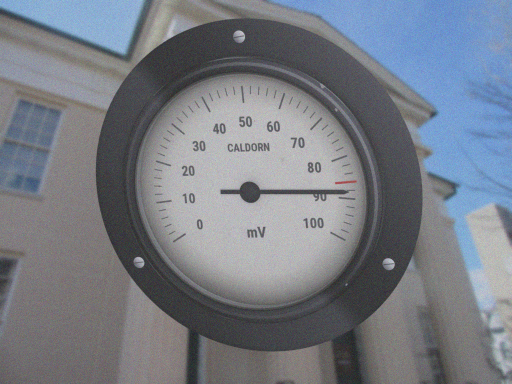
mV 88
